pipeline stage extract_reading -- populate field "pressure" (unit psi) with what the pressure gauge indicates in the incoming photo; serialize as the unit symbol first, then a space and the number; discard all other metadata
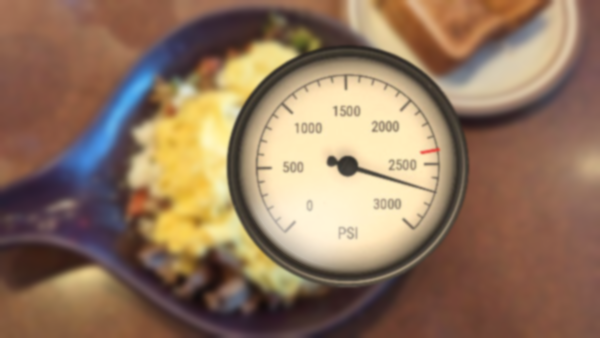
psi 2700
